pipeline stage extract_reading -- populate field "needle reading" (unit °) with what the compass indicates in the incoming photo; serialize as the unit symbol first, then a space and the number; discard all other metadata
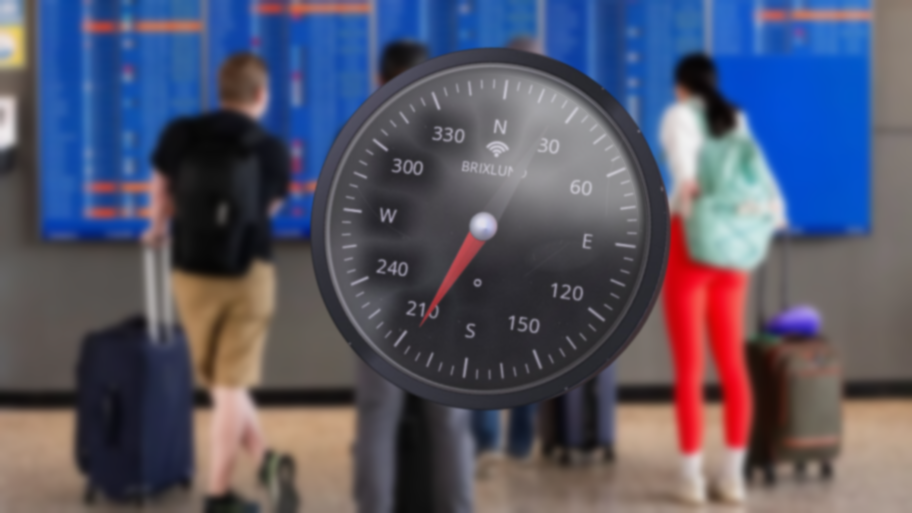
° 205
